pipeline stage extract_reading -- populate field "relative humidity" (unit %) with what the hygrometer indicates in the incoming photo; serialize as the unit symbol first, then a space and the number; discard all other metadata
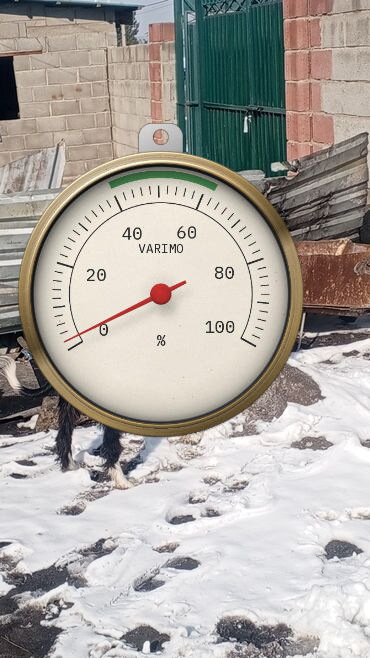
% 2
